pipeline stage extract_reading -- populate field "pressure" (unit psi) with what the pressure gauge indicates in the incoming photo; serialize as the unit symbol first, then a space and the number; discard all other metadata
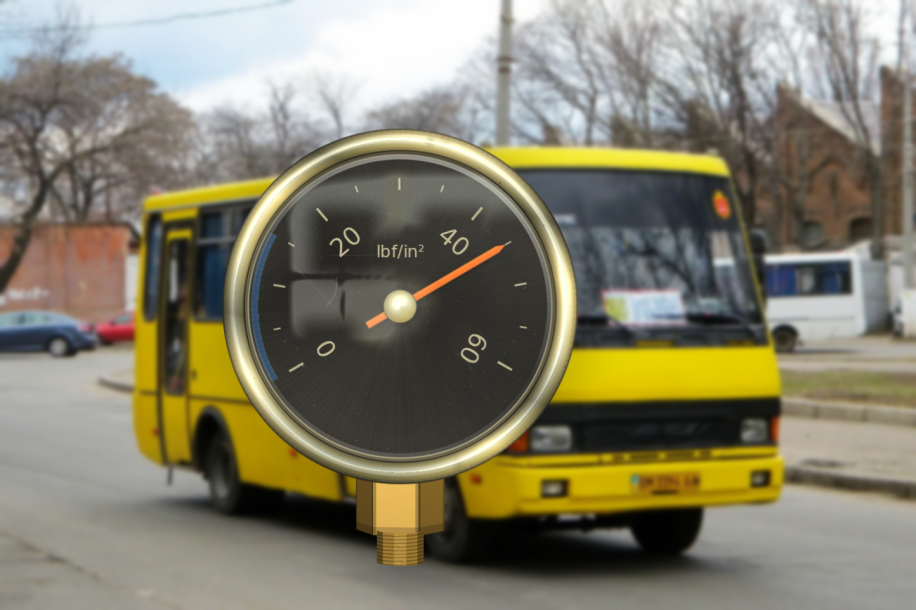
psi 45
